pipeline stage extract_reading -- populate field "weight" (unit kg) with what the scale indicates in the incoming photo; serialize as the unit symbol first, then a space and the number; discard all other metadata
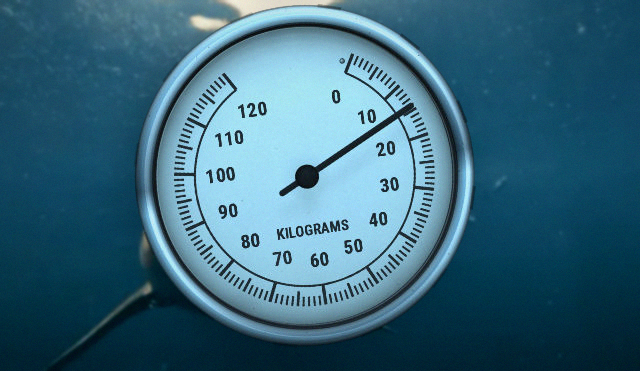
kg 14
